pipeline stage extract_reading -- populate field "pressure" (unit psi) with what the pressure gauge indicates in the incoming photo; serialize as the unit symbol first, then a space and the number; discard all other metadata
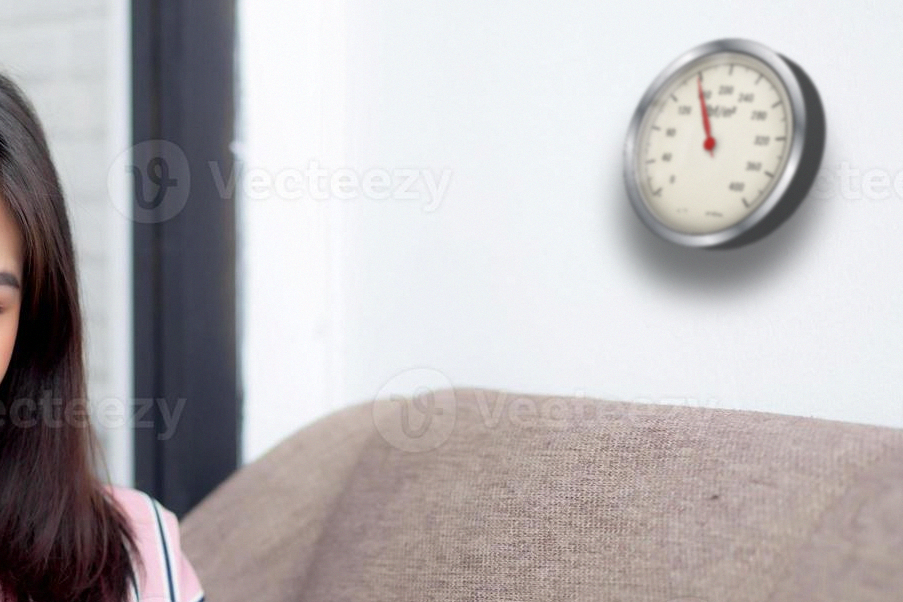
psi 160
